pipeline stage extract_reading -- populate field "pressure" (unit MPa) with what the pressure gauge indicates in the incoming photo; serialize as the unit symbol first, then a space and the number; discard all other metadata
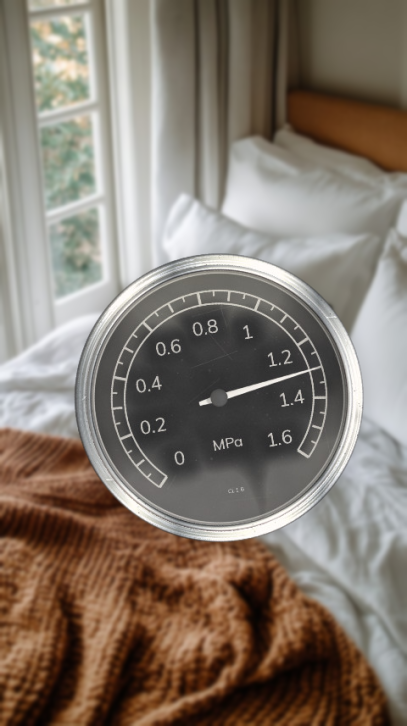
MPa 1.3
